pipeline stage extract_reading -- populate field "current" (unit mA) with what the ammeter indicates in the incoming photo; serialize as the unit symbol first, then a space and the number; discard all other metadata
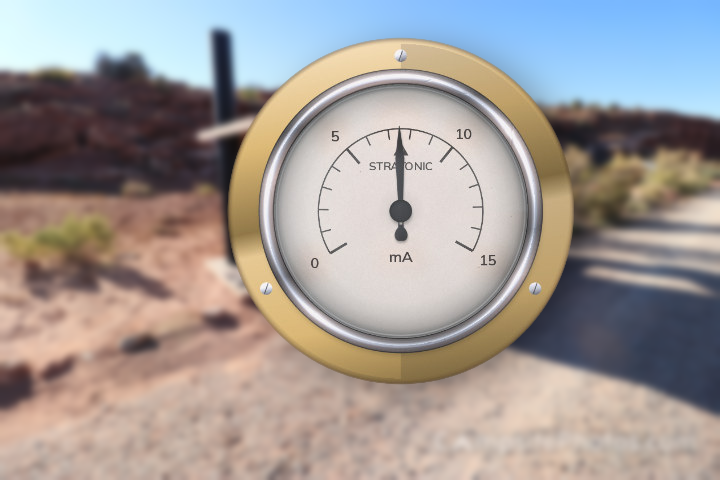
mA 7.5
